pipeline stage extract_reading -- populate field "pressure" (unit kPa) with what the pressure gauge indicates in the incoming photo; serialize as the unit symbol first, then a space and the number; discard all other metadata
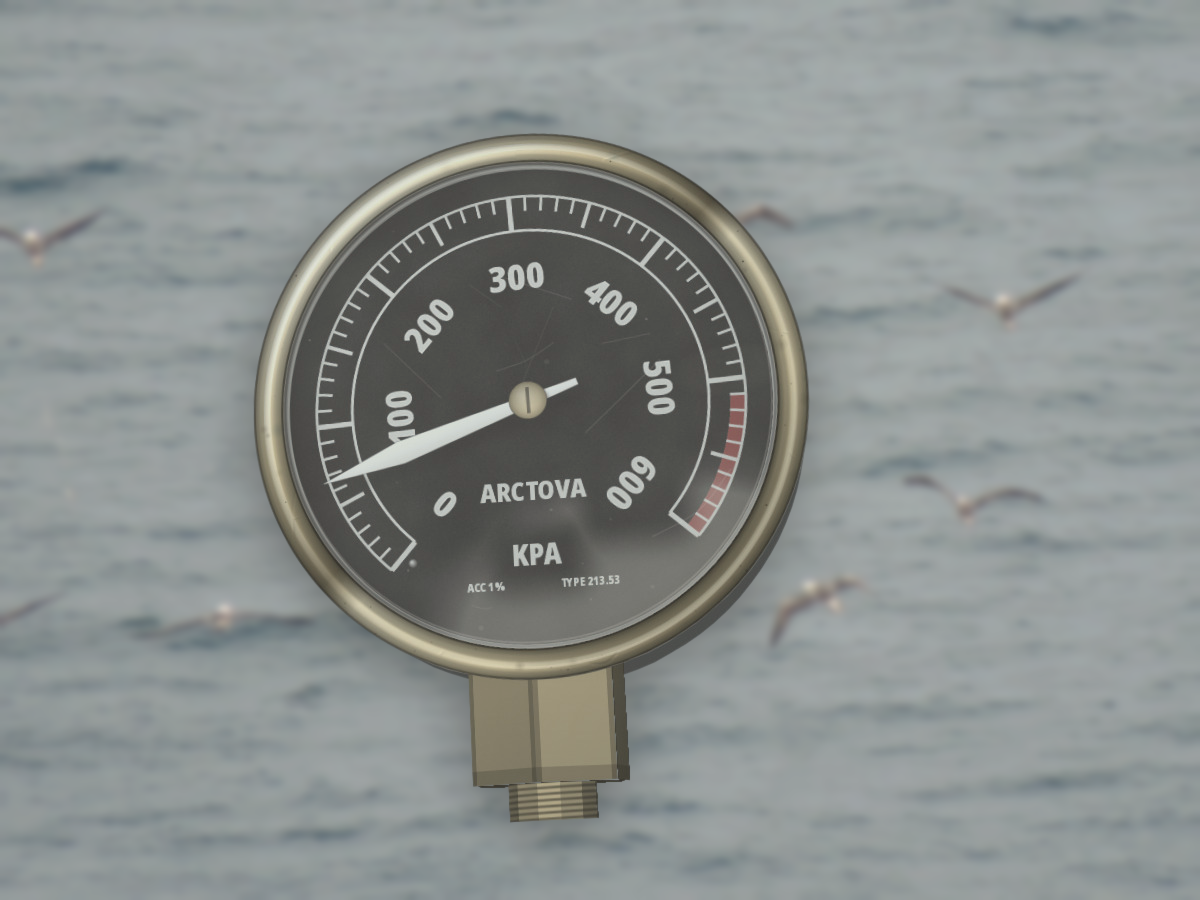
kPa 65
